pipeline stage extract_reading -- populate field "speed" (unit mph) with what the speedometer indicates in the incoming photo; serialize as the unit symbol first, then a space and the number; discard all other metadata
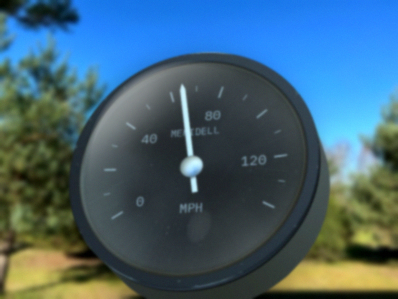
mph 65
